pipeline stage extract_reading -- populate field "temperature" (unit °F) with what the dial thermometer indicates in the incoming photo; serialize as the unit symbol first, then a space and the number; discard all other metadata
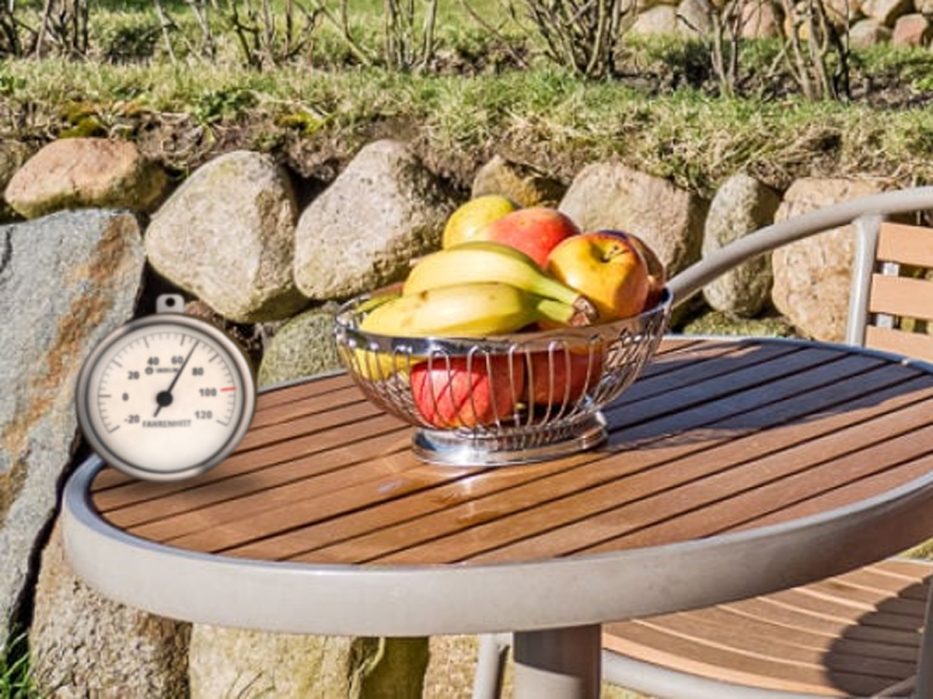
°F 68
